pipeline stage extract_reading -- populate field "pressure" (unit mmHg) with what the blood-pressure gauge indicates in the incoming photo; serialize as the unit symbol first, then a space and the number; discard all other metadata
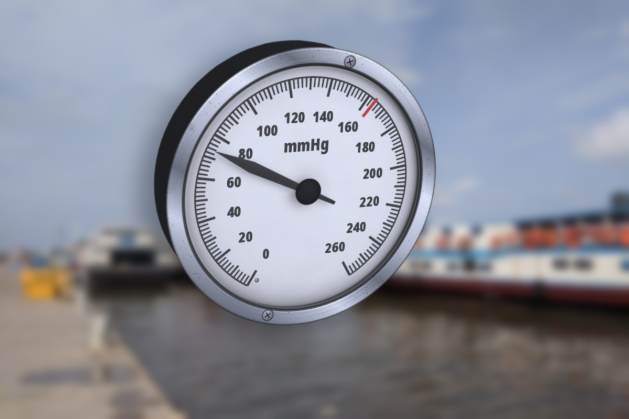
mmHg 74
